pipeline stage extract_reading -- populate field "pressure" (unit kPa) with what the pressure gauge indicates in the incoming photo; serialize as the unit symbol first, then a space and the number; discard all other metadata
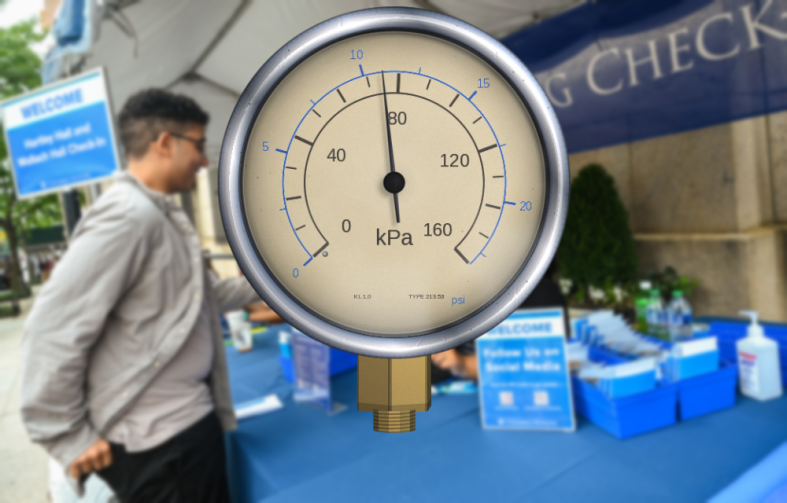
kPa 75
